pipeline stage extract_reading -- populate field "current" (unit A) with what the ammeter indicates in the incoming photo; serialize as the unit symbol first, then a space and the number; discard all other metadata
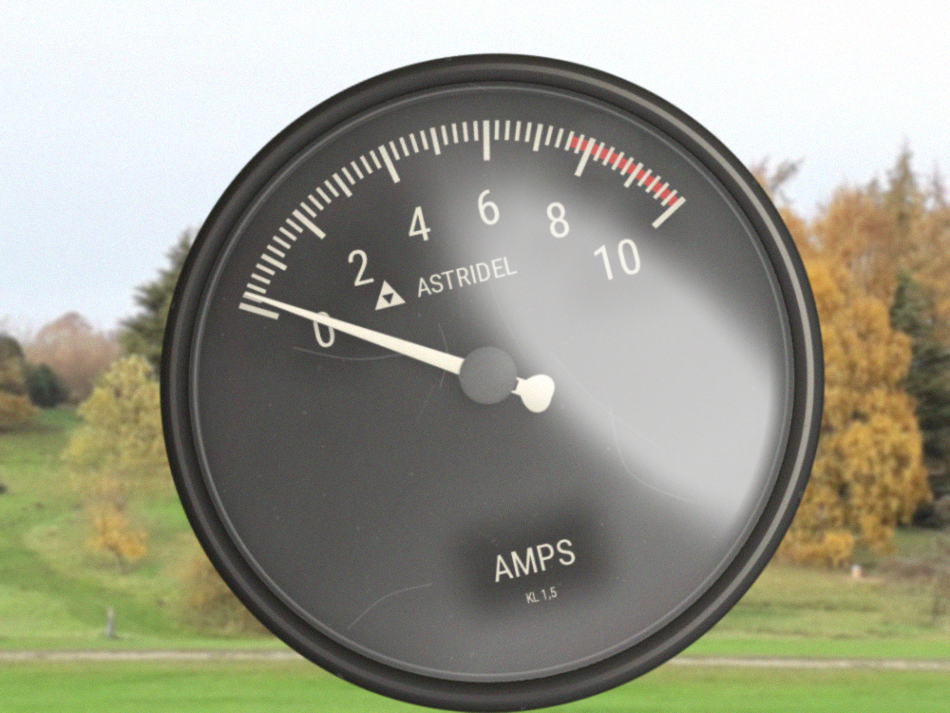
A 0.2
